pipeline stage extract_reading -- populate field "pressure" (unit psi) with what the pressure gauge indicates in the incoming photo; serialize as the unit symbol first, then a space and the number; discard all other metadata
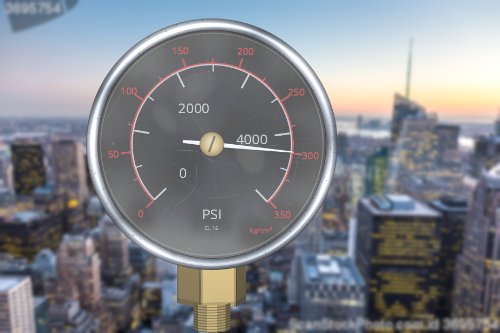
psi 4250
